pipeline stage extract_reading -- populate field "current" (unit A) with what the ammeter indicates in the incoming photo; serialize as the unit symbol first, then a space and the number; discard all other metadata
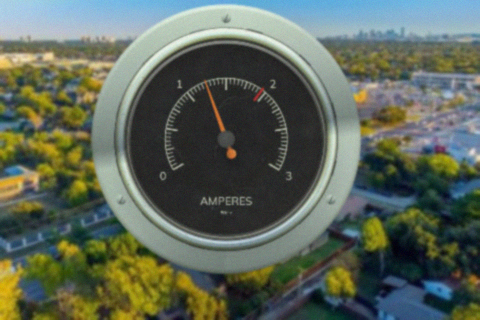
A 1.25
